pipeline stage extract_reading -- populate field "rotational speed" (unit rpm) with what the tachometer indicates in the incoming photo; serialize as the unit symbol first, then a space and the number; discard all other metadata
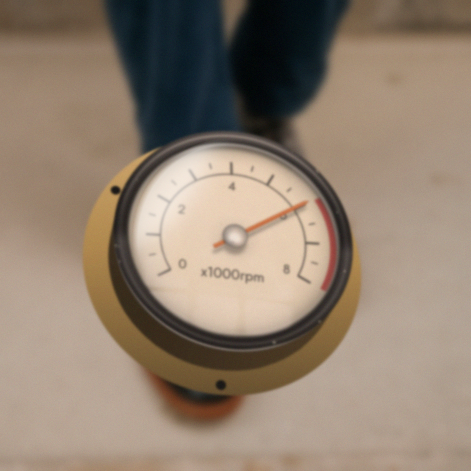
rpm 6000
